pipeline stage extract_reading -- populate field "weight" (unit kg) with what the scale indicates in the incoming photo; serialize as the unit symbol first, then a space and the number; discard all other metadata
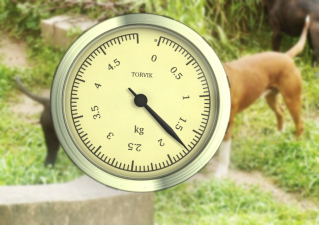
kg 1.75
